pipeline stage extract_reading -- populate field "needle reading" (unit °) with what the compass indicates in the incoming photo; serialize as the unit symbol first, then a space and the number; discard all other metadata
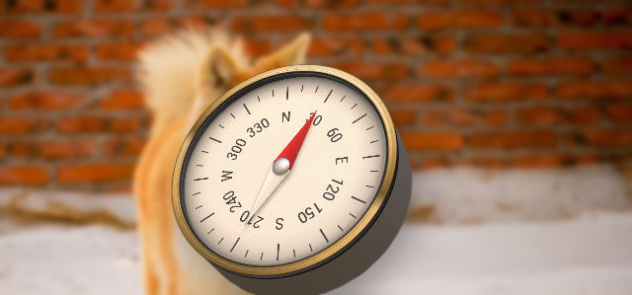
° 30
